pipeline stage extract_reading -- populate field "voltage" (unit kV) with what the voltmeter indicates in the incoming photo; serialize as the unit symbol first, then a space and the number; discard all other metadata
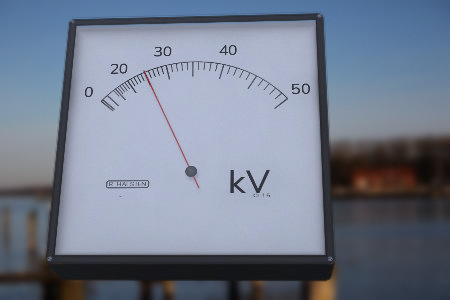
kV 25
